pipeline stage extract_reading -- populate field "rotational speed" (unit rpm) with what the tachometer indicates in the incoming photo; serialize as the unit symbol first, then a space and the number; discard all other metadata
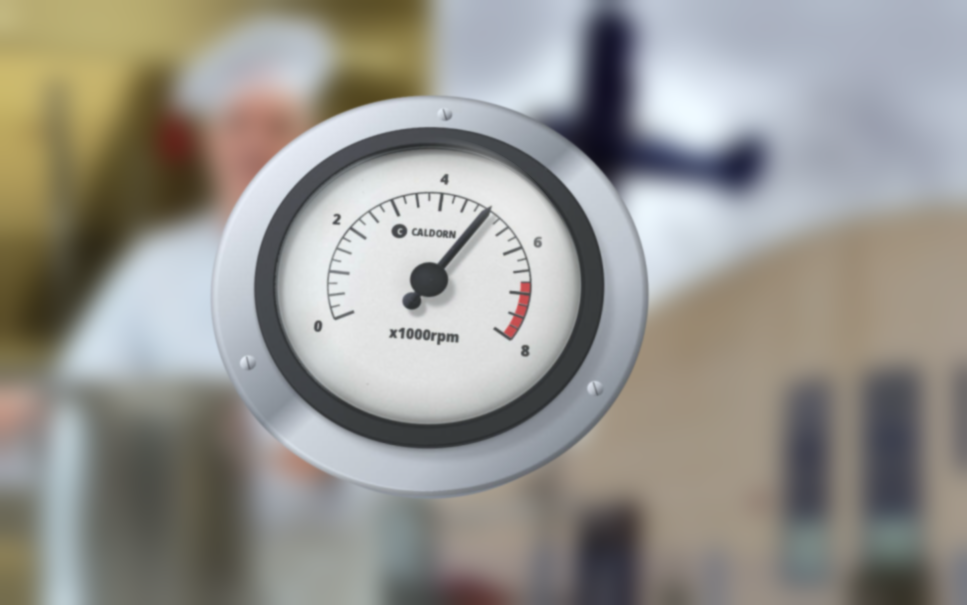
rpm 5000
